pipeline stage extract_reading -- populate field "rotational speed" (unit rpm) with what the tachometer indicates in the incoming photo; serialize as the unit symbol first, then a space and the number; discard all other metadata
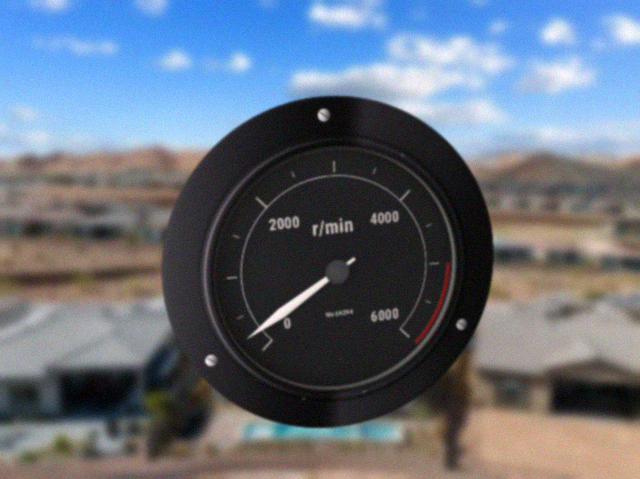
rpm 250
